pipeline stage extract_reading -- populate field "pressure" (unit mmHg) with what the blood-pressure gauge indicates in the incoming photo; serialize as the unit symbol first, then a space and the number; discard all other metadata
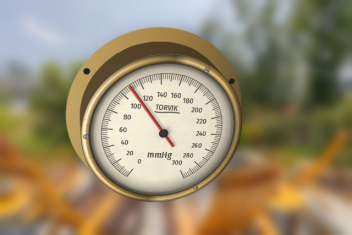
mmHg 110
